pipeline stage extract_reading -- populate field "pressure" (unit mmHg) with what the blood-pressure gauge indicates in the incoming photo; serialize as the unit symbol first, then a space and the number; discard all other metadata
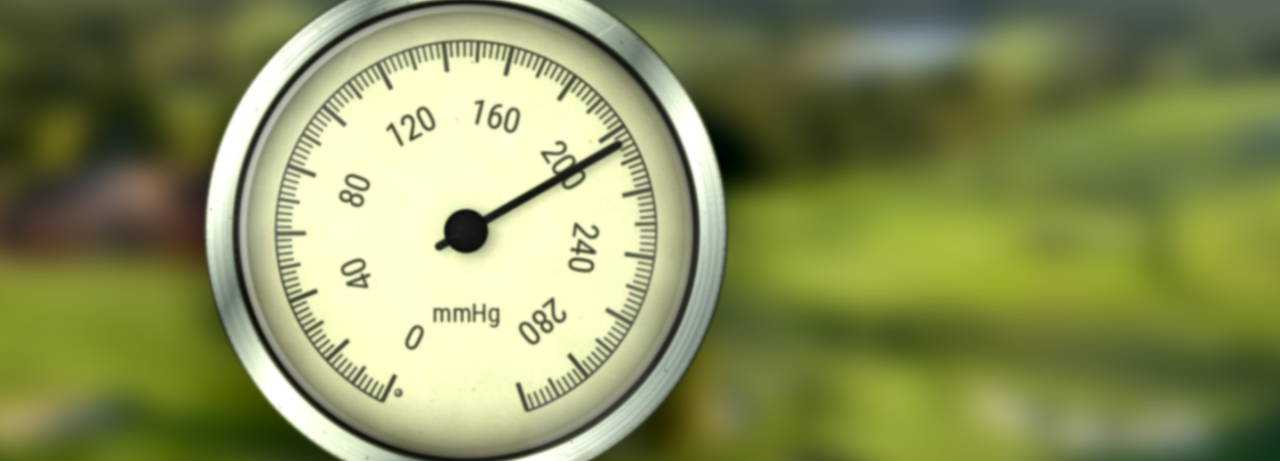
mmHg 204
